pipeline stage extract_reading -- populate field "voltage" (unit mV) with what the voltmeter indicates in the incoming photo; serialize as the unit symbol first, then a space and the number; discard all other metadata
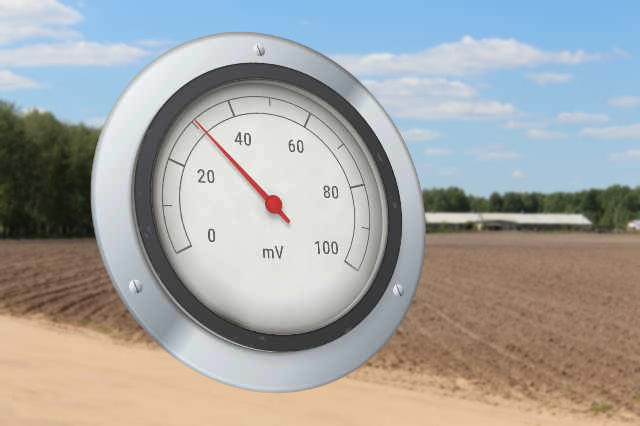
mV 30
